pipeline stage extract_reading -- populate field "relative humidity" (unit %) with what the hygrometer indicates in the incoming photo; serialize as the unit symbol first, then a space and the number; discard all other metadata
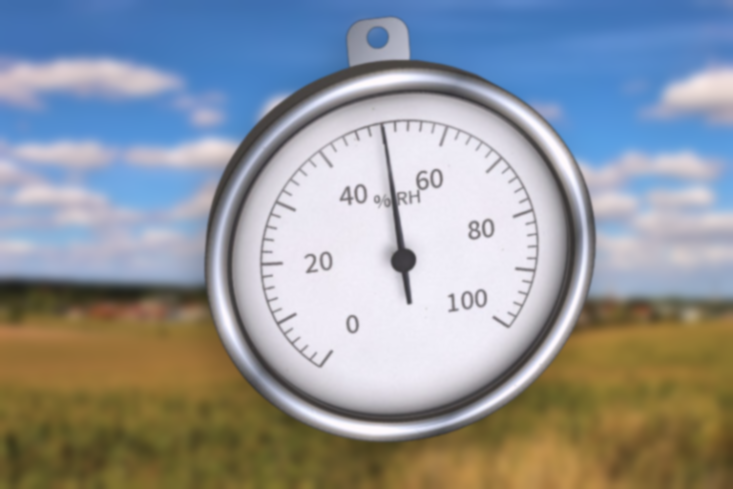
% 50
